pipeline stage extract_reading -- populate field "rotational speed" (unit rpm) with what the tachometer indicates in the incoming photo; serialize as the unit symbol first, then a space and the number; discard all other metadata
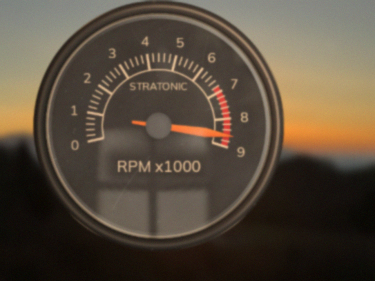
rpm 8600
